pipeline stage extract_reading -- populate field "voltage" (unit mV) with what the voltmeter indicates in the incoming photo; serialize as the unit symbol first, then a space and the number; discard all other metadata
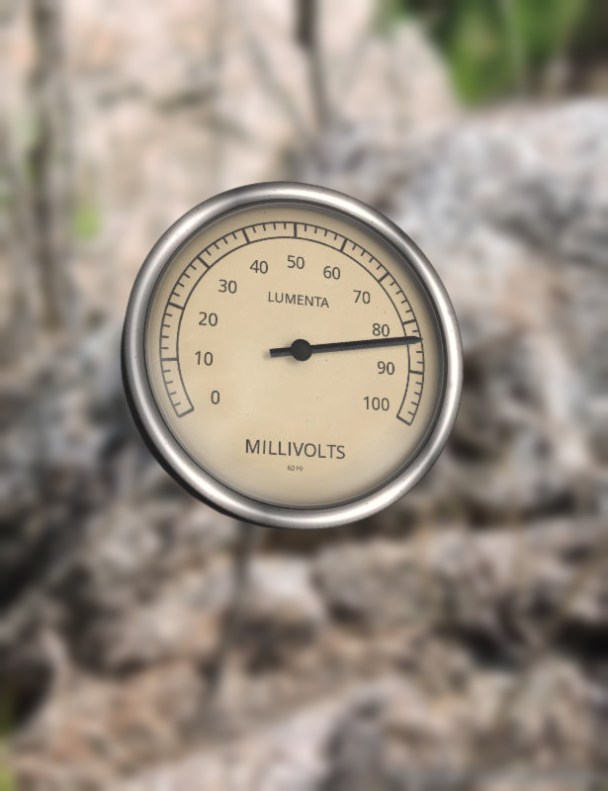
mV 84
